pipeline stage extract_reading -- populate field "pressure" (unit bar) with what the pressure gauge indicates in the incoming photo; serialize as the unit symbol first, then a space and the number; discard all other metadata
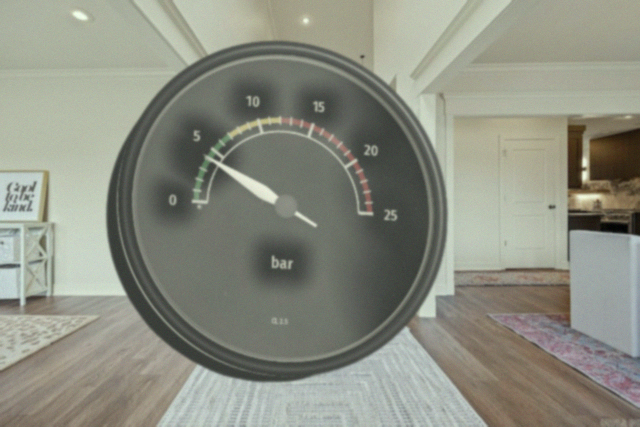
bar 4
